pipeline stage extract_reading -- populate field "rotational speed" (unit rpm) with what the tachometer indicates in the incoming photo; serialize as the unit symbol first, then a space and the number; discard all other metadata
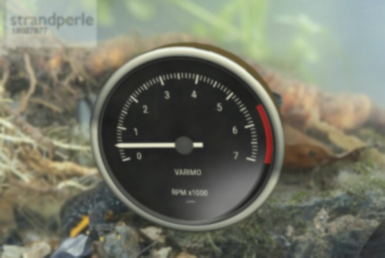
rpm 500
